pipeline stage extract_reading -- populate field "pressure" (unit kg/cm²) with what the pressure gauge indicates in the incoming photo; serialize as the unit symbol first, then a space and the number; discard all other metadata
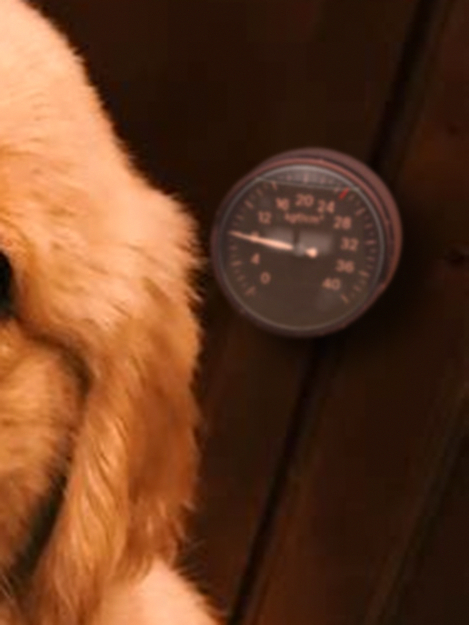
kg/cm² 8
